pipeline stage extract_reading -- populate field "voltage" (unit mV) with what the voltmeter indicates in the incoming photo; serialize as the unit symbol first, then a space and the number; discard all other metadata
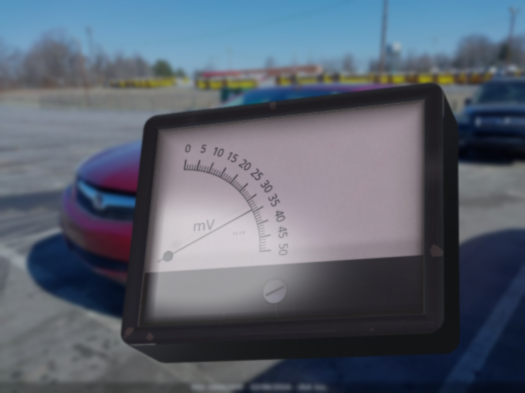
mV 35
